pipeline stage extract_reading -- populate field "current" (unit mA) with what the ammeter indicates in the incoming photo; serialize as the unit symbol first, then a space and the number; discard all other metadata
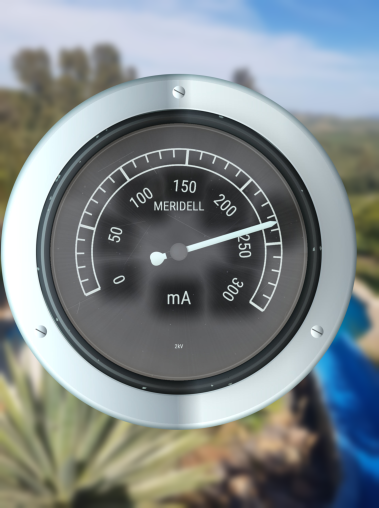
mA 235
